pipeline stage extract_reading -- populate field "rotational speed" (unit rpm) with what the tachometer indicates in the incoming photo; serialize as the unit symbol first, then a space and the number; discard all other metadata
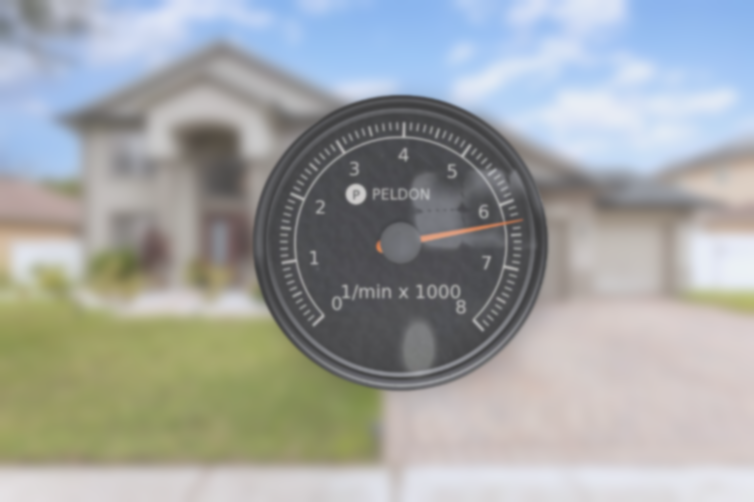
rpm 6300
